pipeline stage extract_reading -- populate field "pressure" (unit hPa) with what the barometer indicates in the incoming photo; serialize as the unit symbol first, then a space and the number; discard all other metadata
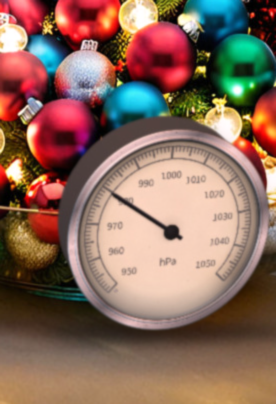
hPa 980
